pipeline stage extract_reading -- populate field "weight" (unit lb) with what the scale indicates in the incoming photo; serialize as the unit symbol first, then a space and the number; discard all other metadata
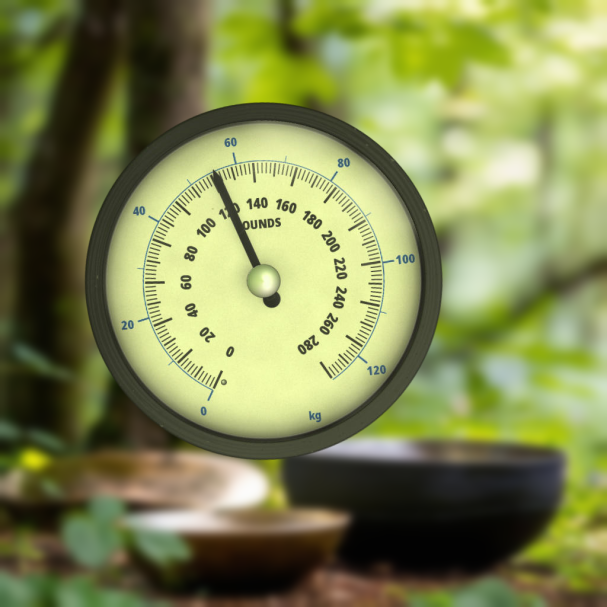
lb 122
